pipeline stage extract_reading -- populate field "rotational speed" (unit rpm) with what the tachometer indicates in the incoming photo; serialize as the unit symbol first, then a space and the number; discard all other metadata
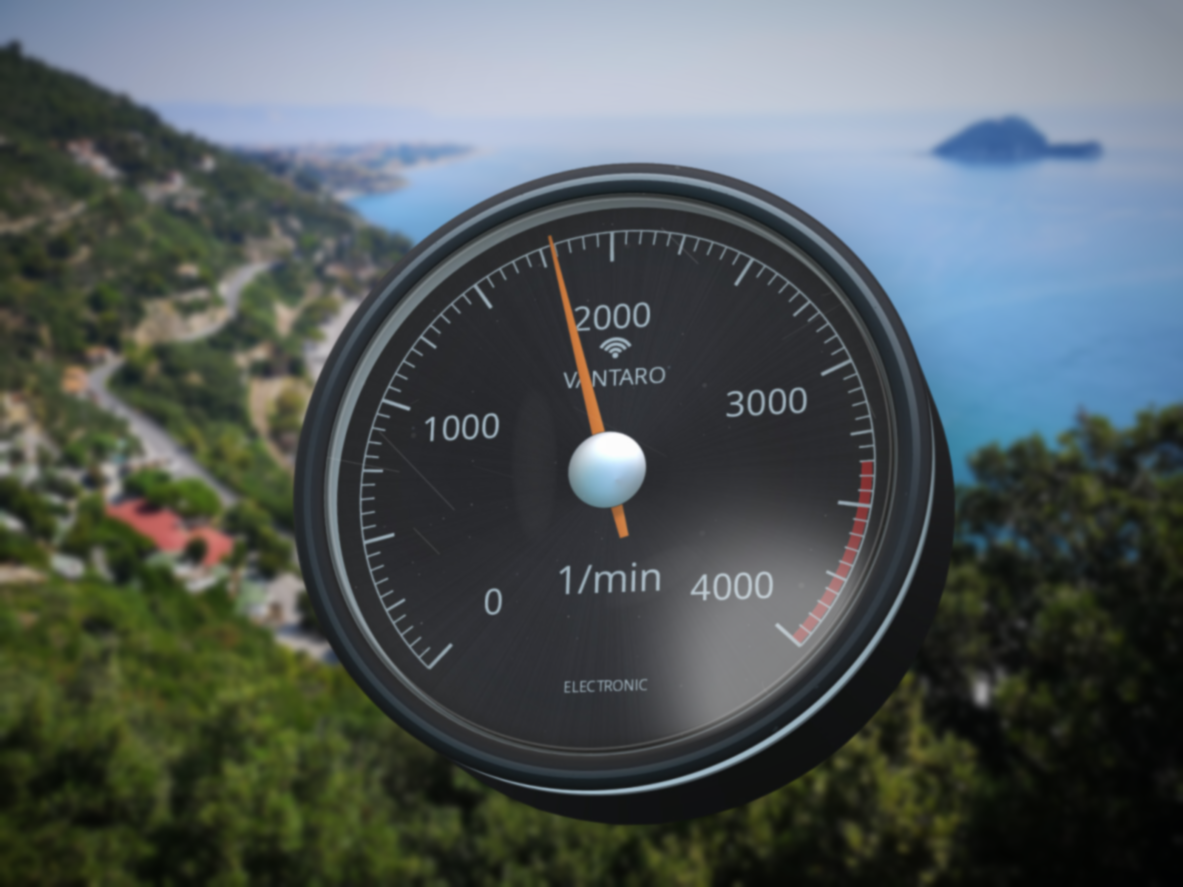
rpm 1800
